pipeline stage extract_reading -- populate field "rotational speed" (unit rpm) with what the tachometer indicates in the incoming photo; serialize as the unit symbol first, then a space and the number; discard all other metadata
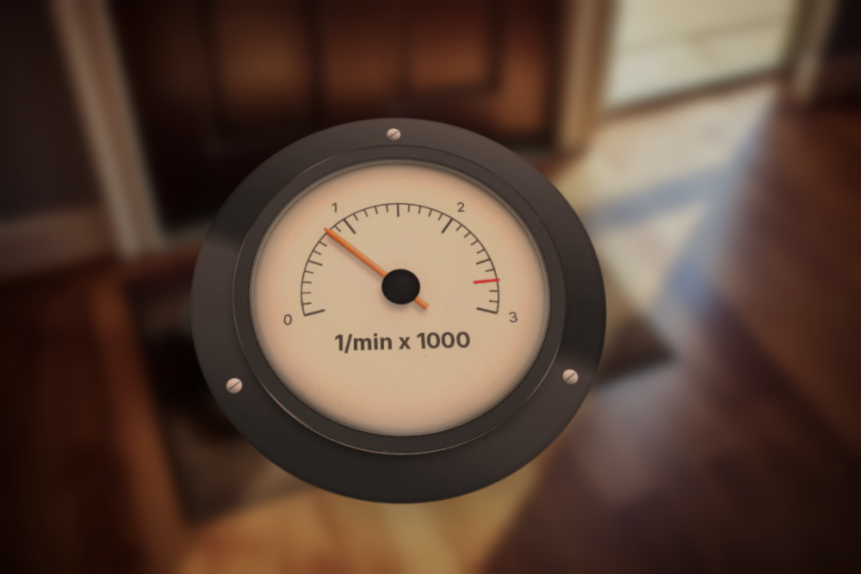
rpm 800
